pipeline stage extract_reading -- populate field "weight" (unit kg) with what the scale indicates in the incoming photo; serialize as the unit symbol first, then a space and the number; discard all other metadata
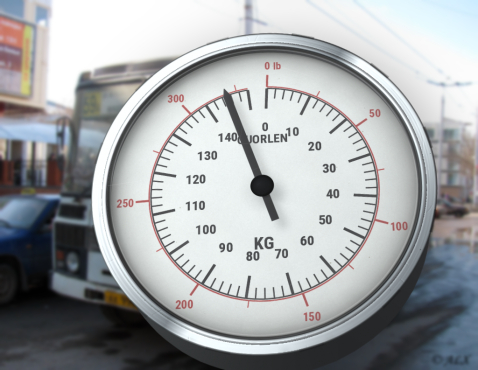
kg 145
